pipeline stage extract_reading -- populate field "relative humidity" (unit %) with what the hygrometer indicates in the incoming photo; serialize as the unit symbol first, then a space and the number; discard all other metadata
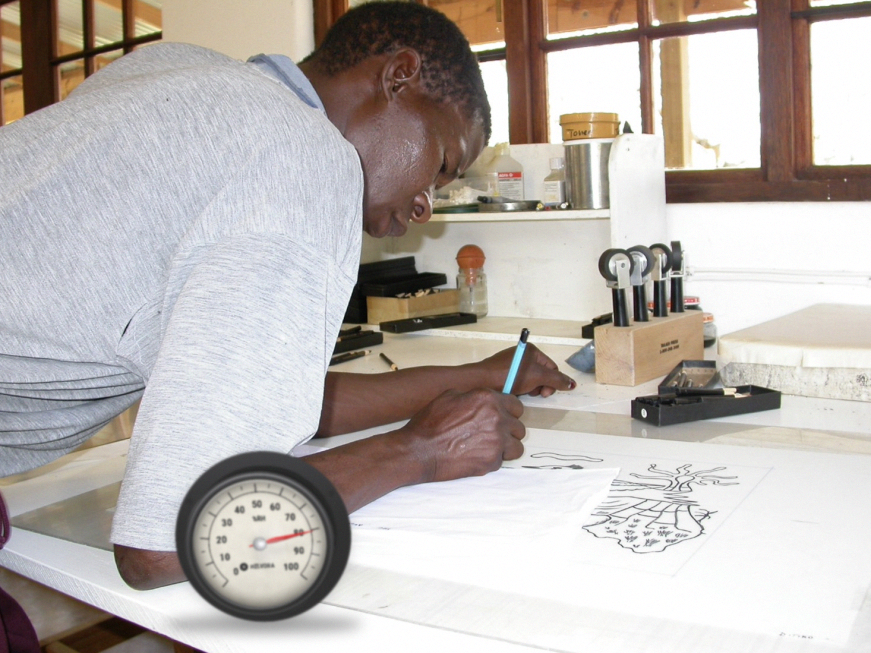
% 80
